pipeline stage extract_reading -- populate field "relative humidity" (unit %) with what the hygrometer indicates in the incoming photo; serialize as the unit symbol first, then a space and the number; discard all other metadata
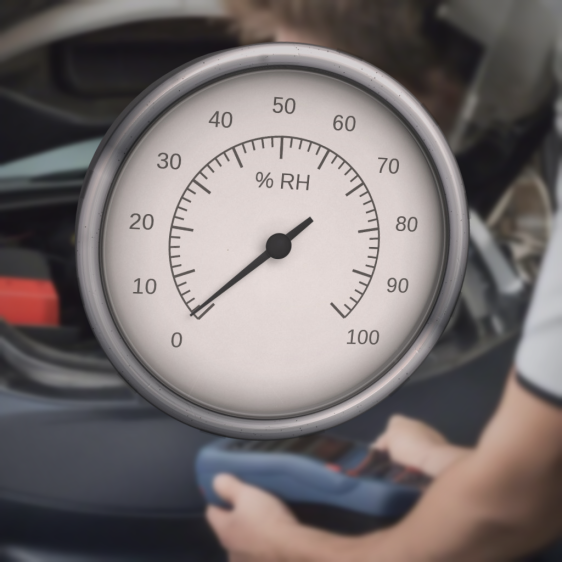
% 2
